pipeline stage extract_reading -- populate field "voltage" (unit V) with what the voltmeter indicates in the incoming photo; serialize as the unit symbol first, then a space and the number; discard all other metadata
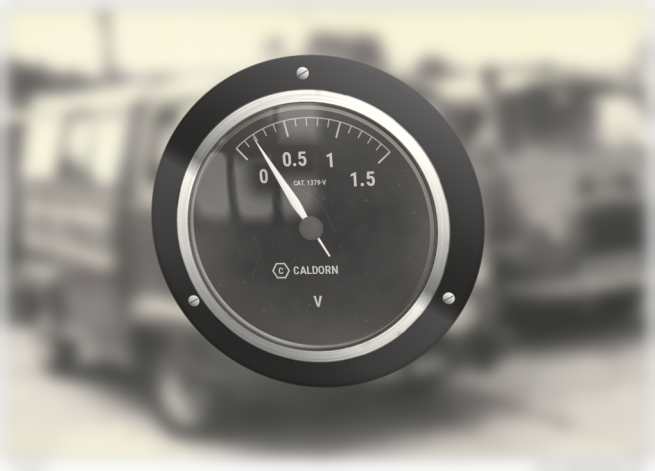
V 0.2
